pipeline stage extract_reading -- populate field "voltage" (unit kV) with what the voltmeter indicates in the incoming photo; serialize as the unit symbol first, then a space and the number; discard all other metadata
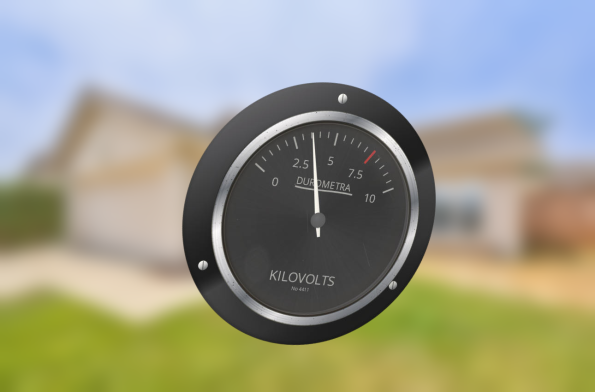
kV 3.5
